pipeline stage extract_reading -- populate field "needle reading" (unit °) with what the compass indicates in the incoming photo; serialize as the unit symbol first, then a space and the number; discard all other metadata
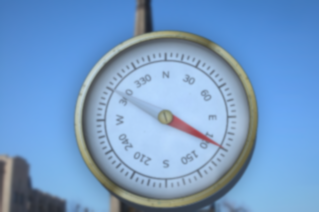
° 120
